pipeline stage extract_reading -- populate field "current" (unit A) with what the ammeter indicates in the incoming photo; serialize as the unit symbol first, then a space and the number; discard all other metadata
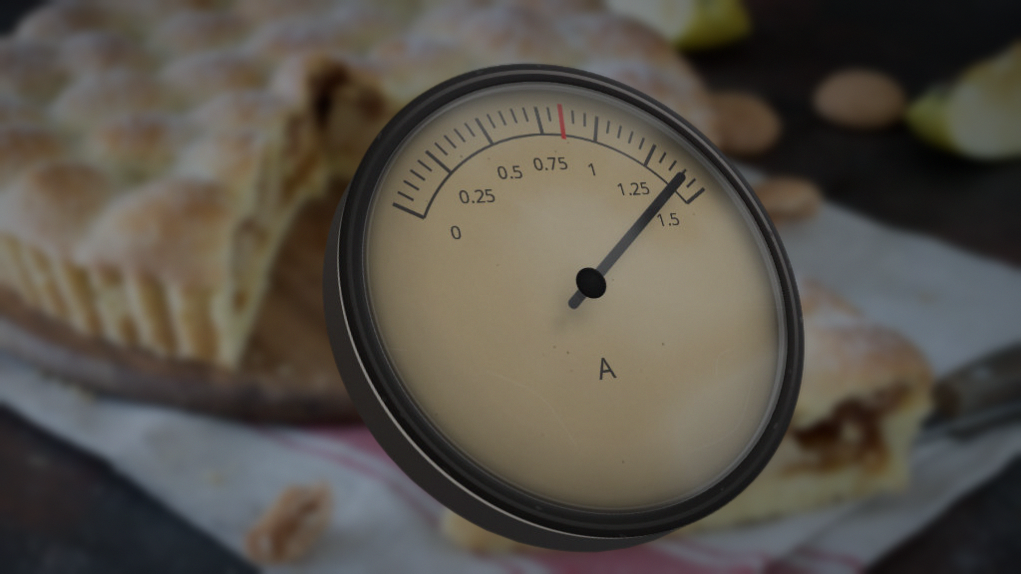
A 1.4
